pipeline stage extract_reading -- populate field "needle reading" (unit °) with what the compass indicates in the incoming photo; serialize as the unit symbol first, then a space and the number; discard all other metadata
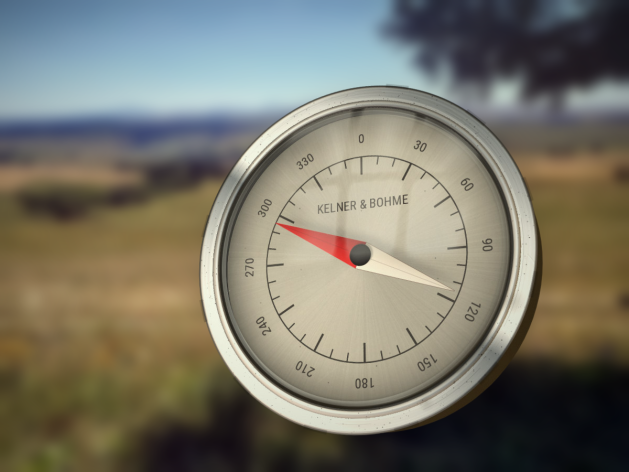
° 295
